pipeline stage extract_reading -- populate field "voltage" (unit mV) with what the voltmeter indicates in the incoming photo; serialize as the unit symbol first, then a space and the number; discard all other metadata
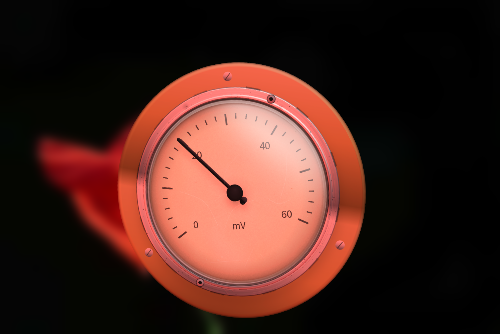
mV 20
